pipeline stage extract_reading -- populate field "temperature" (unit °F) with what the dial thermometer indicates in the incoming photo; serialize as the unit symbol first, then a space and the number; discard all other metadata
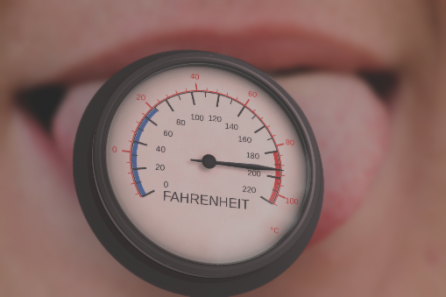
°F 195
